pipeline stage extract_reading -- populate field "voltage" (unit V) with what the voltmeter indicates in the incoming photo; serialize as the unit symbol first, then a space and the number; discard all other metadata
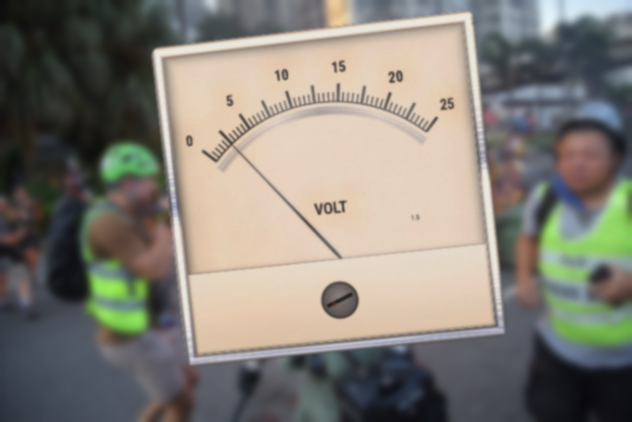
V 2.5
